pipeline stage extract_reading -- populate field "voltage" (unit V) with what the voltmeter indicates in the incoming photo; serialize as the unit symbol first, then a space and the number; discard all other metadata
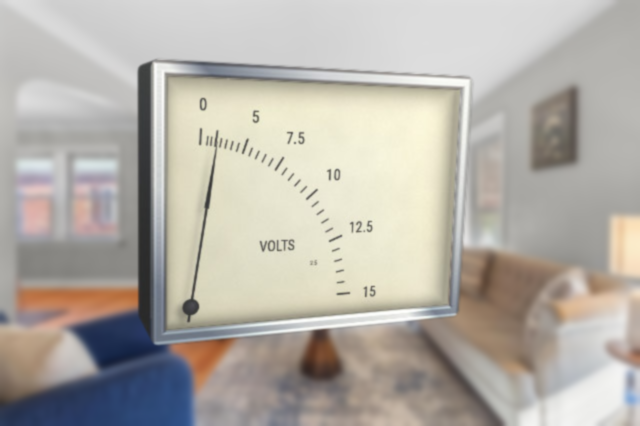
V 2.5
